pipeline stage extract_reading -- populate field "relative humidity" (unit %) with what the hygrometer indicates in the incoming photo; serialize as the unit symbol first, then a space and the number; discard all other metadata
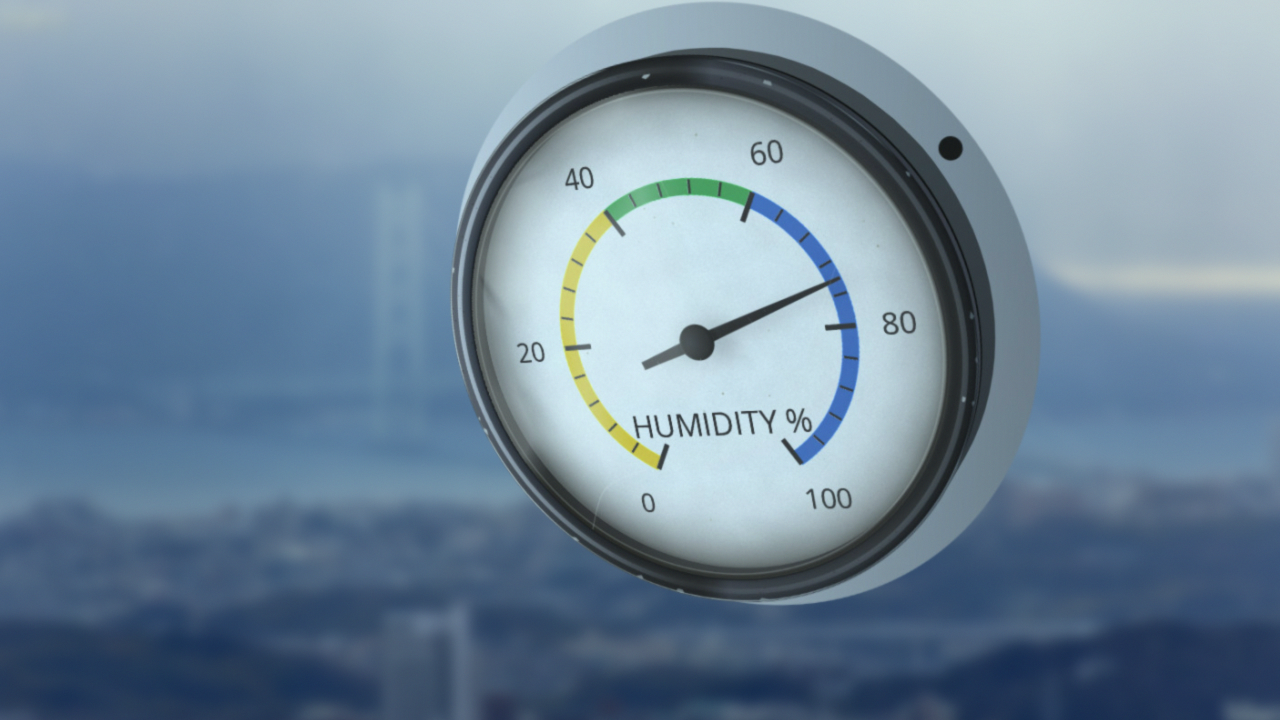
% 74
